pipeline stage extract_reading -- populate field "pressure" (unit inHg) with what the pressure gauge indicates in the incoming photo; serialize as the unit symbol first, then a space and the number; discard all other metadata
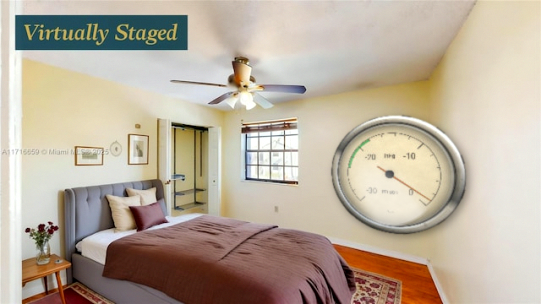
inHg -1
